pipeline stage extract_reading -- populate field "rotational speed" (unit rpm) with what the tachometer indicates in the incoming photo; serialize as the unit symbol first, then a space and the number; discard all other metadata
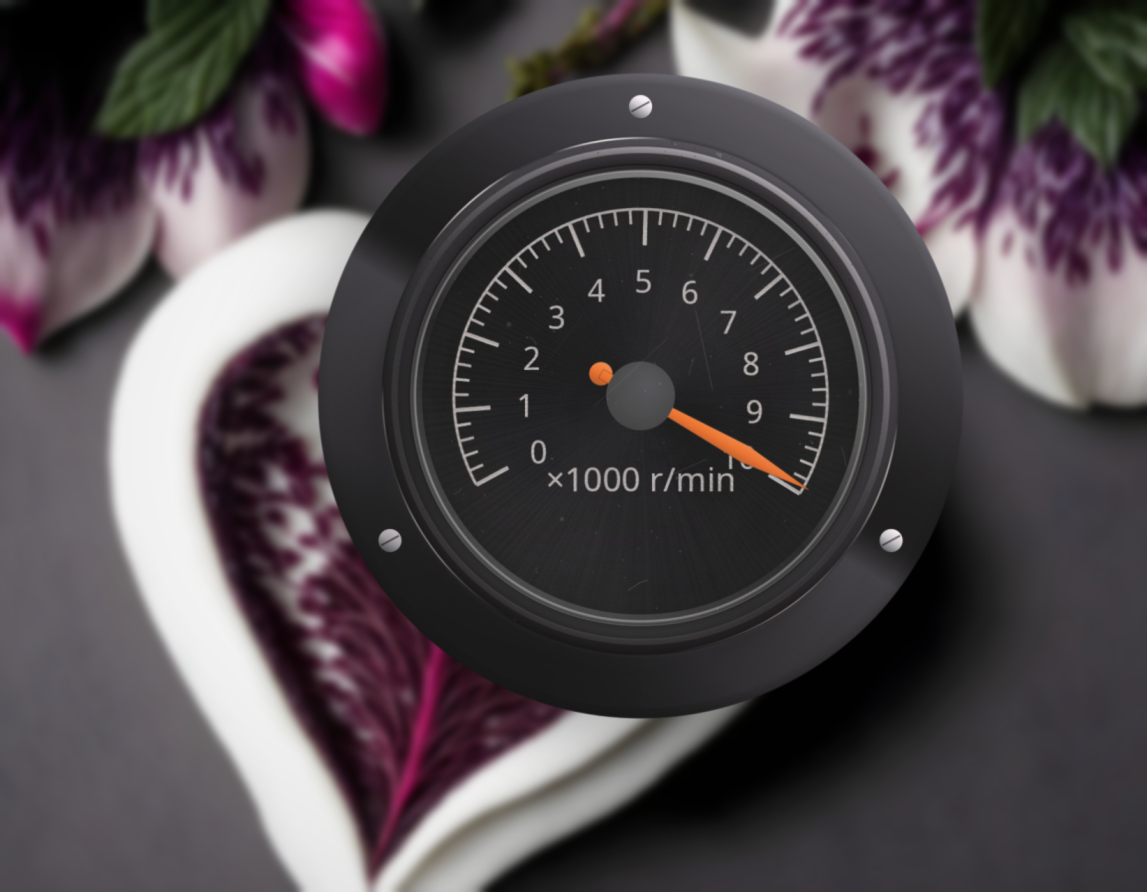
rpm 9900
